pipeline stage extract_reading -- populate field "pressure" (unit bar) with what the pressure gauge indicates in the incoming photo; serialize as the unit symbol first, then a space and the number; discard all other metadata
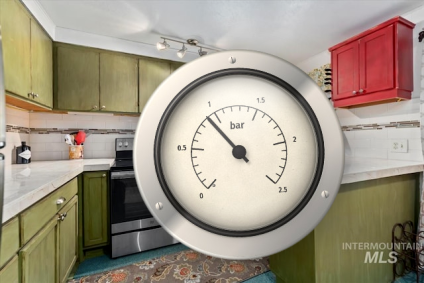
bar 0.9
